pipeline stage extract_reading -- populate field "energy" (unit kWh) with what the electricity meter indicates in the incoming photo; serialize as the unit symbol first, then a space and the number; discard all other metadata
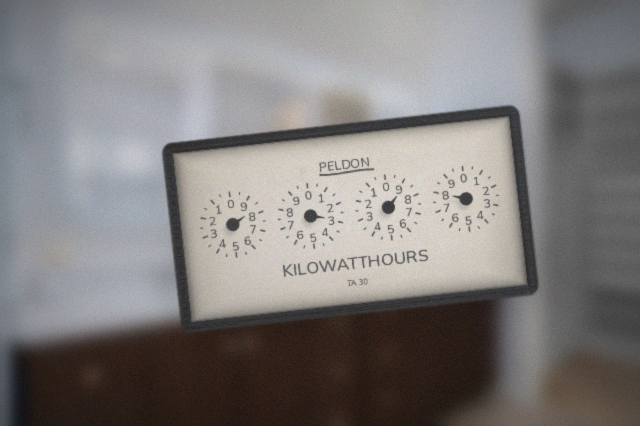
kWh 8288
